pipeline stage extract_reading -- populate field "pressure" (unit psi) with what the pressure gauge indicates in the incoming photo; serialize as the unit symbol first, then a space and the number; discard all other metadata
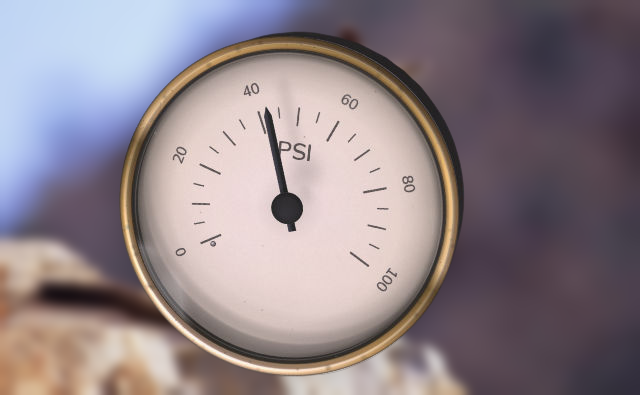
psi 42.5
